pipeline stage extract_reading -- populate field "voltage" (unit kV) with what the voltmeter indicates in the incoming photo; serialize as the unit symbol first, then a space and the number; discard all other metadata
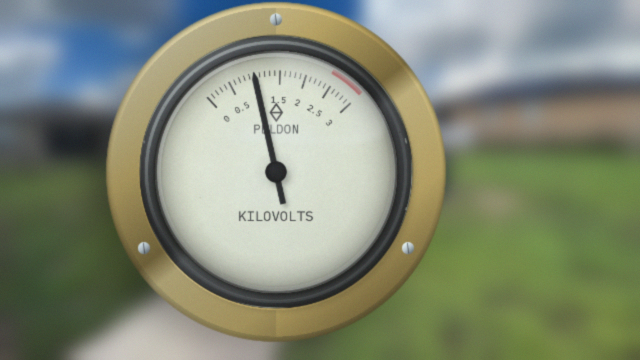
kV 1
